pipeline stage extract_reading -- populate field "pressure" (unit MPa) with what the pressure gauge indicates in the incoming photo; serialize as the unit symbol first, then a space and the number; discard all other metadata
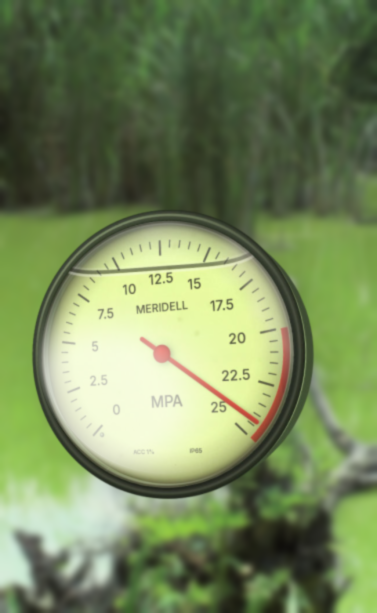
MPa 24.25
